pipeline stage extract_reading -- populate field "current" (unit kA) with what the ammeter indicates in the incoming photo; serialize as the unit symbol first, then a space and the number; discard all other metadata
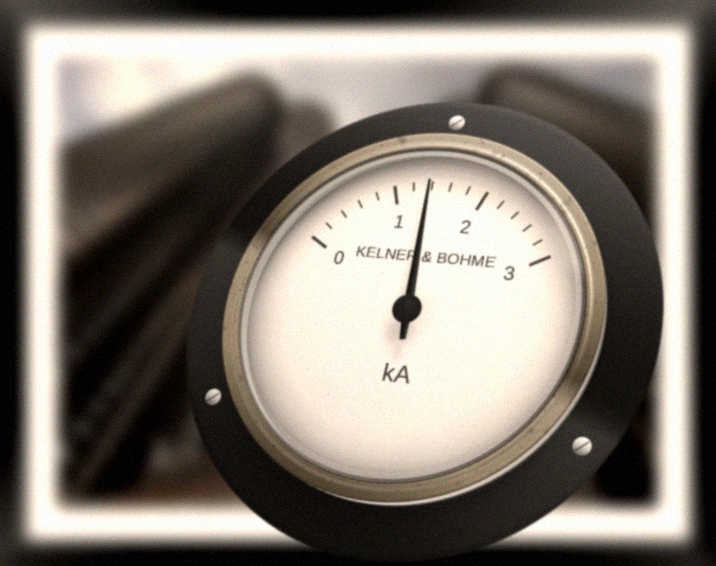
kA 1.4
